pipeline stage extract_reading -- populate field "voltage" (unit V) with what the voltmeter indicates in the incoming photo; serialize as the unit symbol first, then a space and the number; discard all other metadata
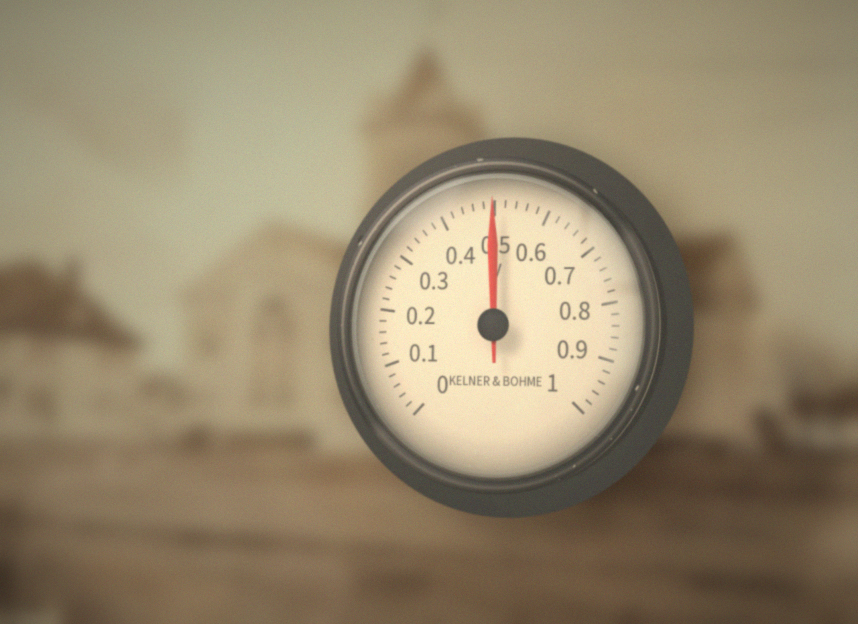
V 0.5
